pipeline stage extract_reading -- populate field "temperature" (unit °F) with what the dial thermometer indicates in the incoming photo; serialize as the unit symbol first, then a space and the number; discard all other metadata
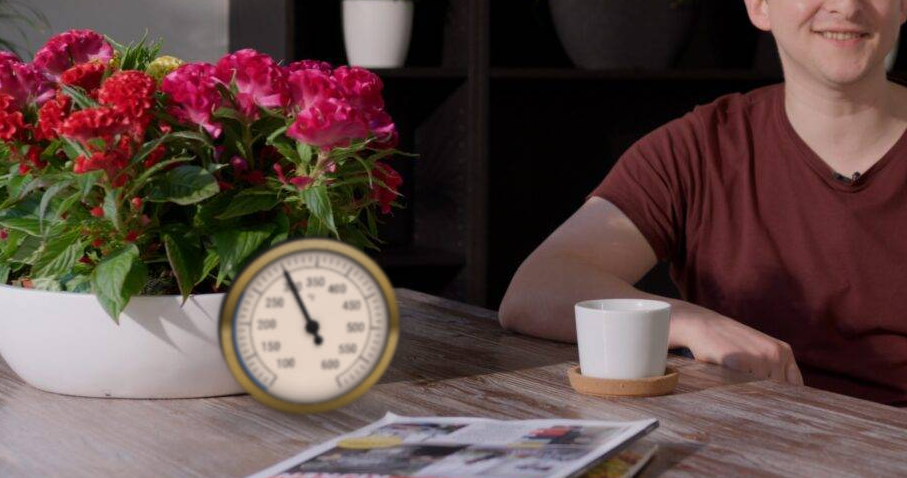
°F 300
